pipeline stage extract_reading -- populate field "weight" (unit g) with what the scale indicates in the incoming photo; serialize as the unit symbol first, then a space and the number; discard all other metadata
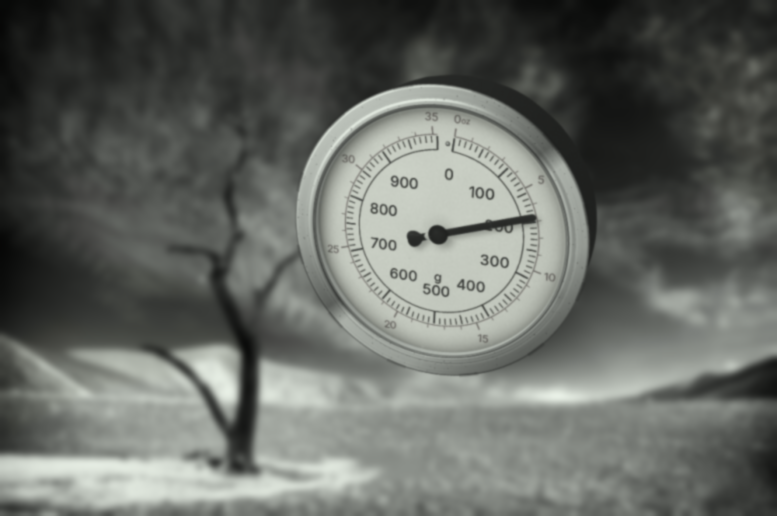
g 190
